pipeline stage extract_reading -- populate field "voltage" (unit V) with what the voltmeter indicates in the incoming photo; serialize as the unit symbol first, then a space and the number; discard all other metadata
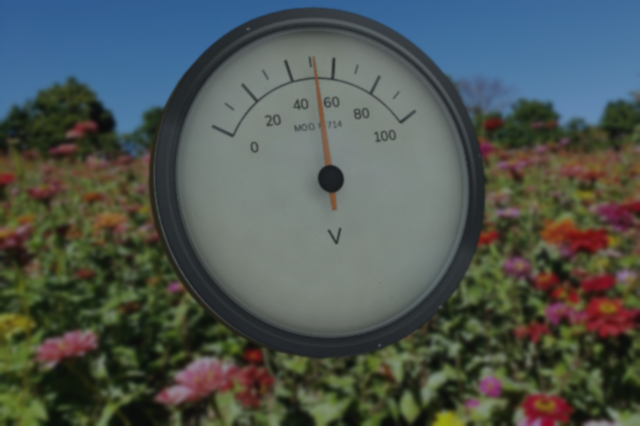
V 50
